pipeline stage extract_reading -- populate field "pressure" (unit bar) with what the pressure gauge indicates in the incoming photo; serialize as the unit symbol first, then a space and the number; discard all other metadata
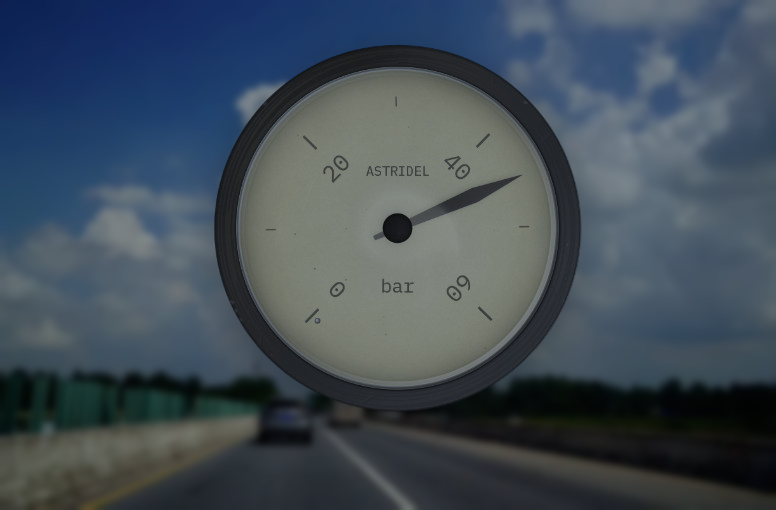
bar 45
